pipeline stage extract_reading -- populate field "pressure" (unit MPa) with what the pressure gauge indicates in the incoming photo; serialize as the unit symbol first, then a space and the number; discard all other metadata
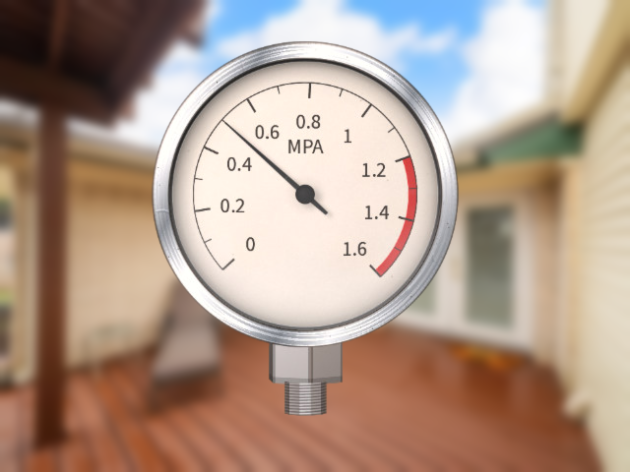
MPa 0.5
